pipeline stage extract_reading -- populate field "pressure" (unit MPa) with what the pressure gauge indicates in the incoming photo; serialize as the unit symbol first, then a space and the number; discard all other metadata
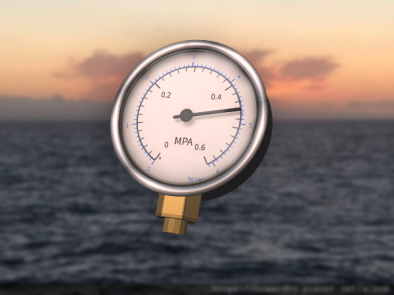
MPa 0.46
